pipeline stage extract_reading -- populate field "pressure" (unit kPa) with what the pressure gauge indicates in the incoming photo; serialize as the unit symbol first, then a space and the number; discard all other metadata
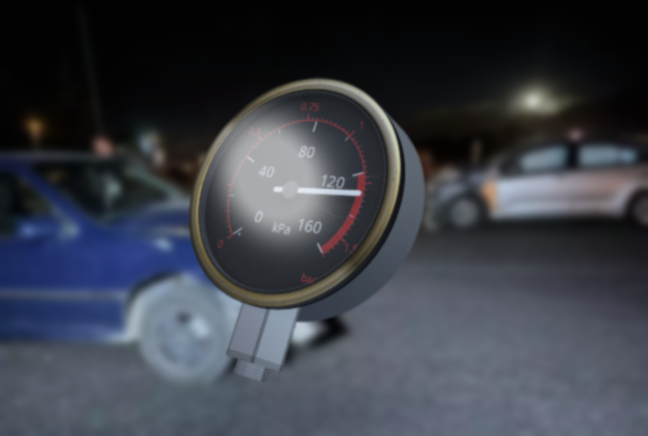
kPa 130
